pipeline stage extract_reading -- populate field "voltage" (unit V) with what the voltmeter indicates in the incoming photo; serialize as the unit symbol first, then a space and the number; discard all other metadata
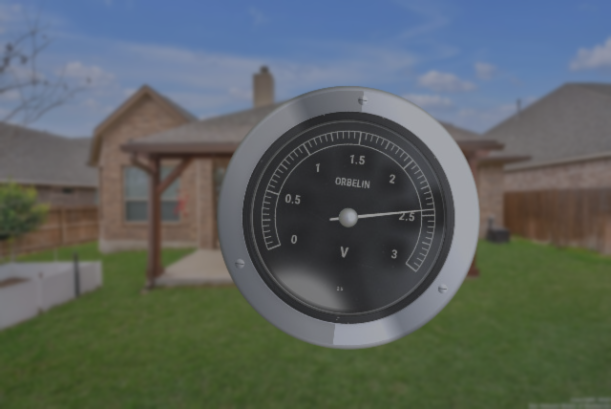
V 2.45
